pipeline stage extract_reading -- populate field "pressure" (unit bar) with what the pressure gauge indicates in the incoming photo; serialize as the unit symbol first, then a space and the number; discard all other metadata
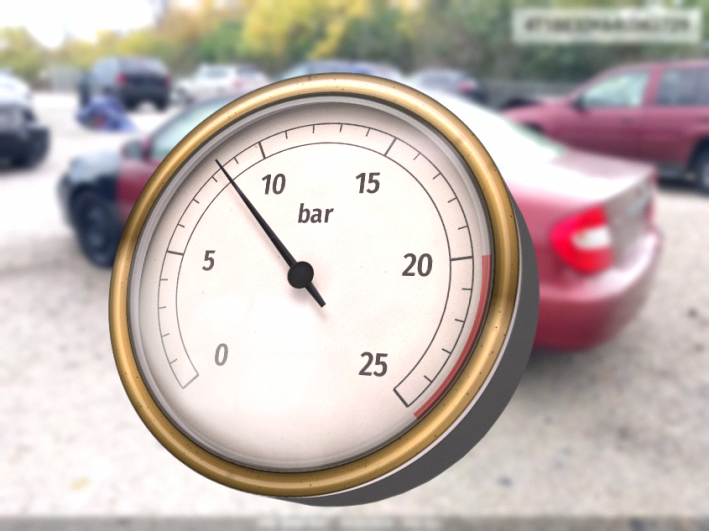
bar 8.5
